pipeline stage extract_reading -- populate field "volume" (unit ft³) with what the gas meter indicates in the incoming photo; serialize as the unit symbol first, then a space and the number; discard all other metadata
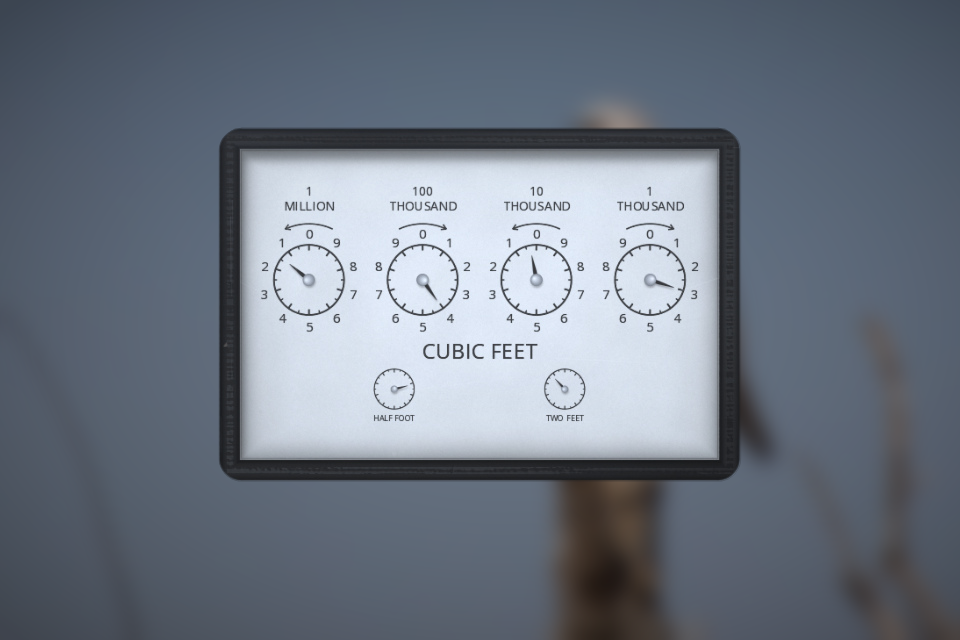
ft³ 140300
